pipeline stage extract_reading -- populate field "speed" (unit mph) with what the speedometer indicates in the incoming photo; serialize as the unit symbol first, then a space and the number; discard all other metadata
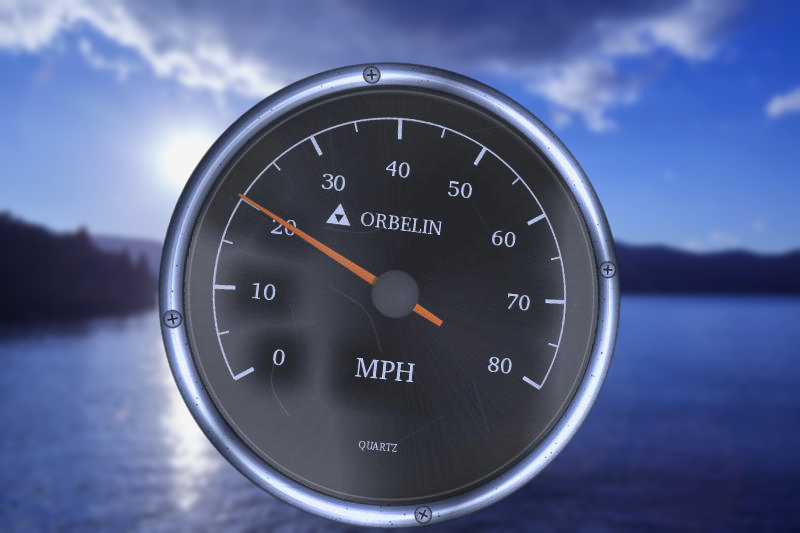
mph 20
